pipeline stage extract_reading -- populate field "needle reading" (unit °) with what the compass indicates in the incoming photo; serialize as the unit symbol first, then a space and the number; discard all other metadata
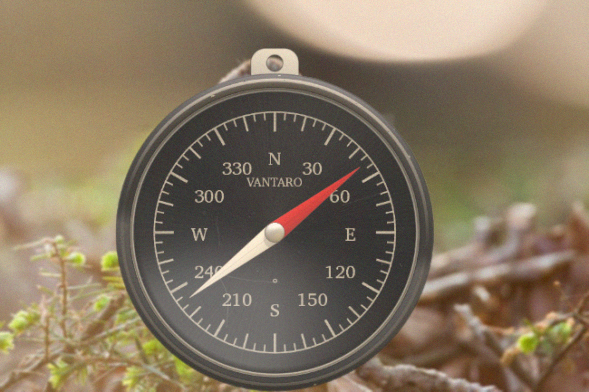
° 52.5
